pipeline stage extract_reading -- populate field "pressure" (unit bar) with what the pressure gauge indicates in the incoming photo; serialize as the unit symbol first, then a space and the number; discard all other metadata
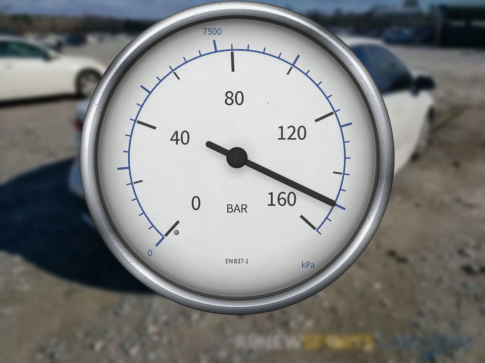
bar 150
